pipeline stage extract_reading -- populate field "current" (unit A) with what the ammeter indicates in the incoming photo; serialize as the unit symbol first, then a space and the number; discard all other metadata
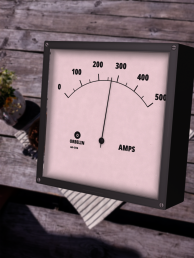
A 275
